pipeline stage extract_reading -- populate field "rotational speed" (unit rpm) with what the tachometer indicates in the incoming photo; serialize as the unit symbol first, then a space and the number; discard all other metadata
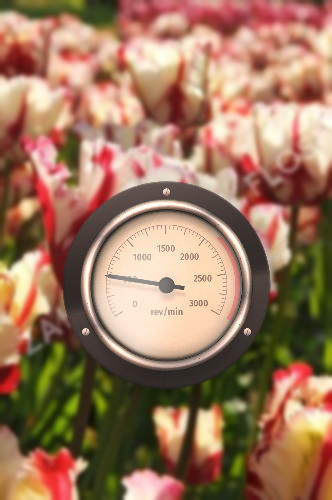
rpm 500
